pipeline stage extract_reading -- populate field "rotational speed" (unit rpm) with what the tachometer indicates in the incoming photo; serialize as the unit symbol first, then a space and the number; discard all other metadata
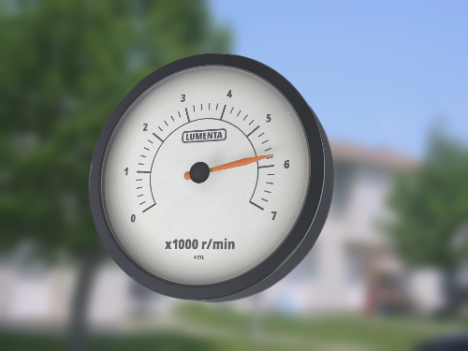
rpm 5800
